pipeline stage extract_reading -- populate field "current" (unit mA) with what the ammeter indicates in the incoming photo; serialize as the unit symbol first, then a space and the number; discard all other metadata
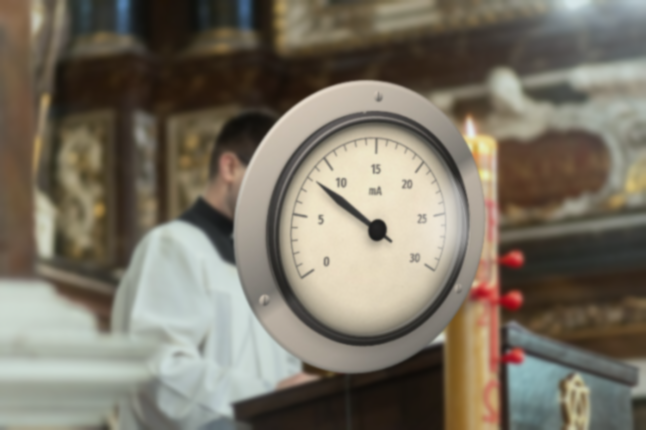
mA 8
